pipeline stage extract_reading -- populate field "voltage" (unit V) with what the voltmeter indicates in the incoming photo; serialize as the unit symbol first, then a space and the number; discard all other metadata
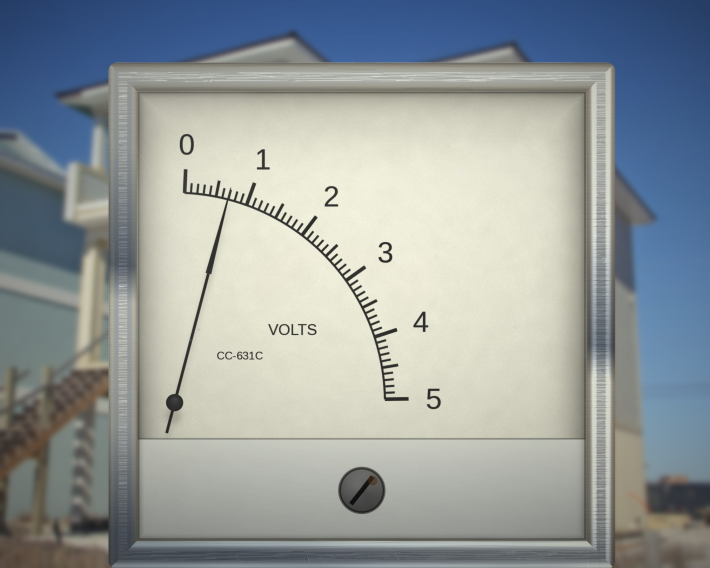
V 0.7
